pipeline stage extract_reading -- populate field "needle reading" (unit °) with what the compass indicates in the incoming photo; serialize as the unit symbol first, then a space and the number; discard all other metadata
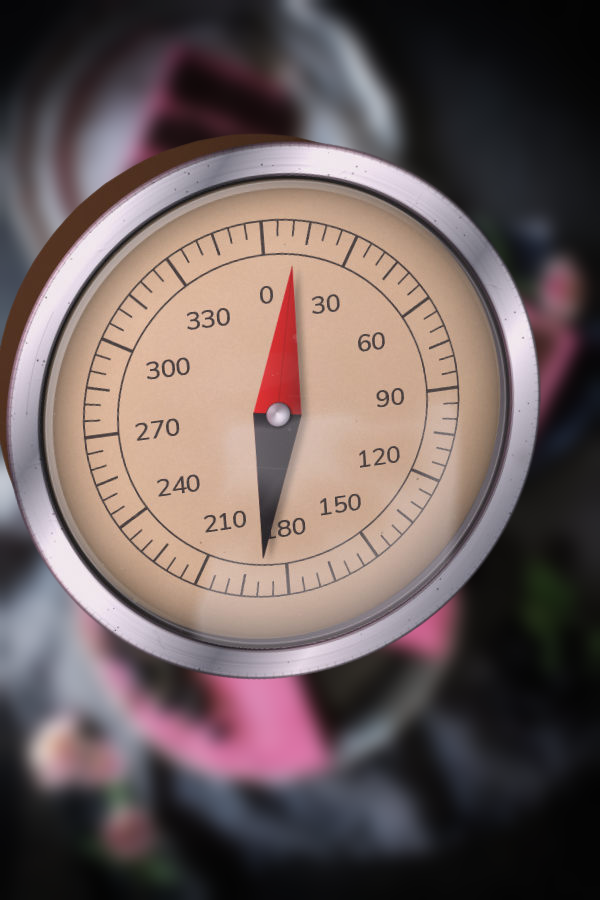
° 10
